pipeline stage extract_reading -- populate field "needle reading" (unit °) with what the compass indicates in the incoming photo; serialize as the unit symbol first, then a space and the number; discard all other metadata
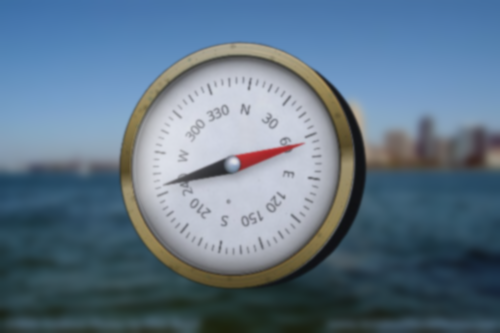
° 65
